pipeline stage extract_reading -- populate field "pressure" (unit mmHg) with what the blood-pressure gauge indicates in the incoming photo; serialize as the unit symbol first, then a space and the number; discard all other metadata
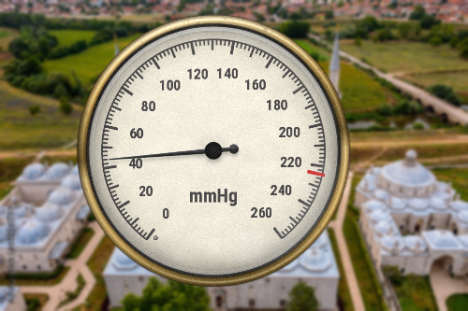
mmHg 44
